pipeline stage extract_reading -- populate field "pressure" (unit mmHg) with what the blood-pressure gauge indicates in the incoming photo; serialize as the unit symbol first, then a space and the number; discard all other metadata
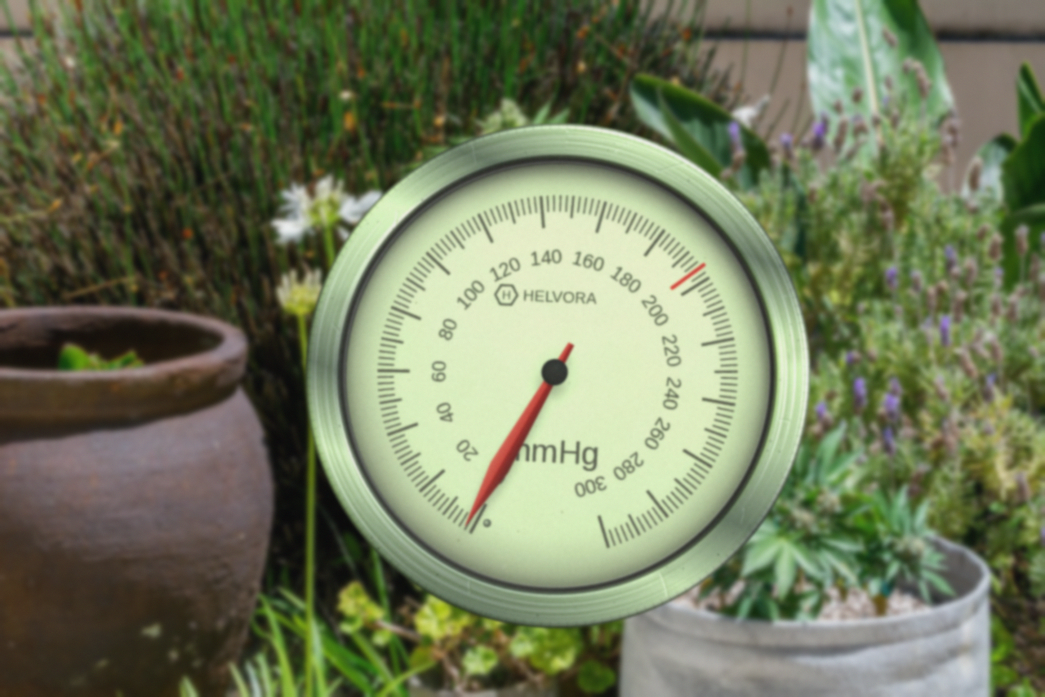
mmHg 2
